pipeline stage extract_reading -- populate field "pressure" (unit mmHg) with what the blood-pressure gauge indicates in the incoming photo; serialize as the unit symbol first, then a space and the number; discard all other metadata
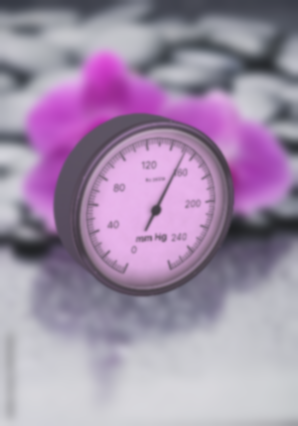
mmHg 150
